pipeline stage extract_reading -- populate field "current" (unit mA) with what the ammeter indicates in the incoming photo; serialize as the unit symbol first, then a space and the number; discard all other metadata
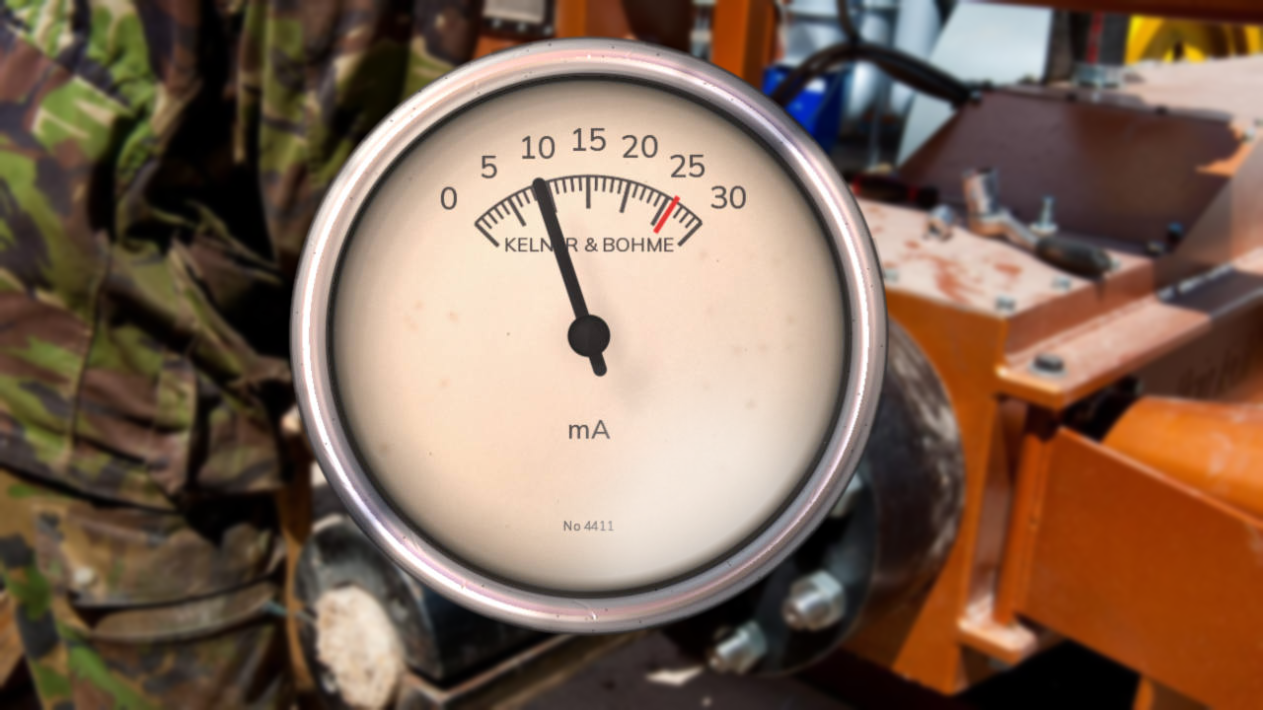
mA 9
